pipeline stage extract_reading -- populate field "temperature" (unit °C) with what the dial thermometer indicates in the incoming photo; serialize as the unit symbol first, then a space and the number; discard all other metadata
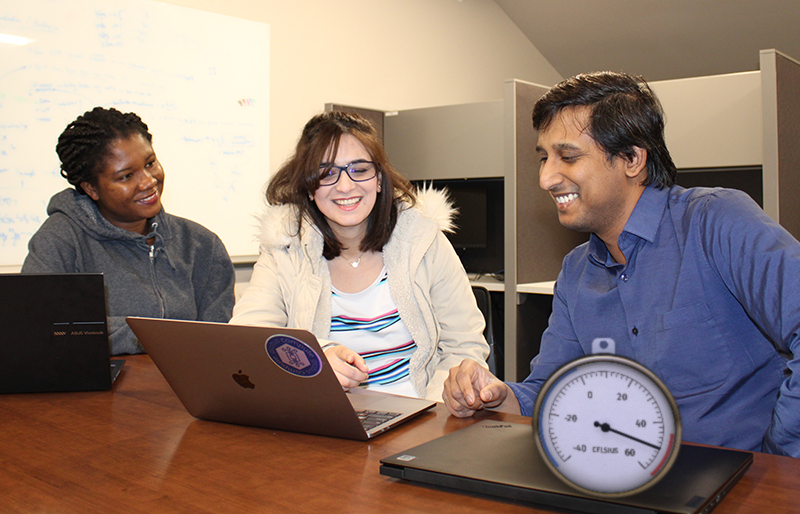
°C 50
